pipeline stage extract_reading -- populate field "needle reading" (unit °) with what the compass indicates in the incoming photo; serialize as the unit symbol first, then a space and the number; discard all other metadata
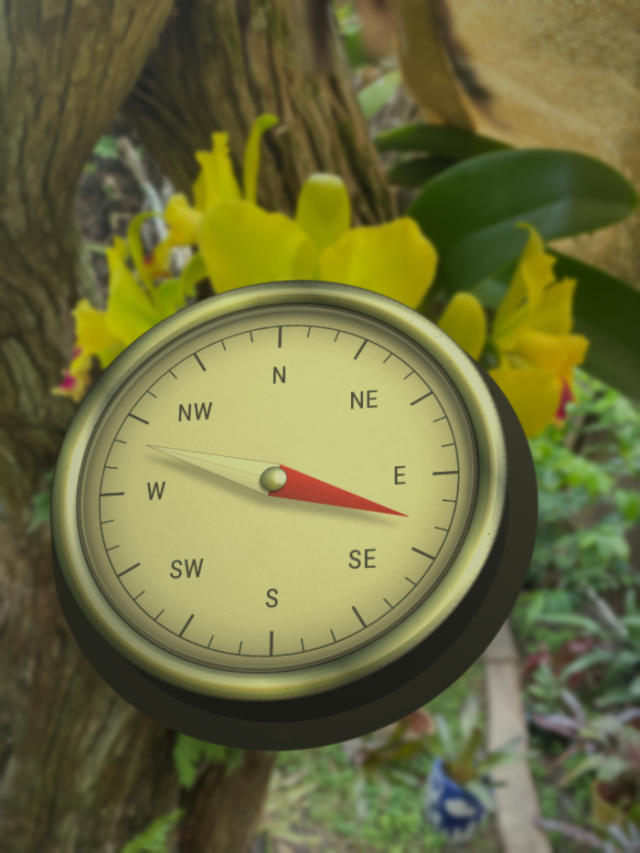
° 110
